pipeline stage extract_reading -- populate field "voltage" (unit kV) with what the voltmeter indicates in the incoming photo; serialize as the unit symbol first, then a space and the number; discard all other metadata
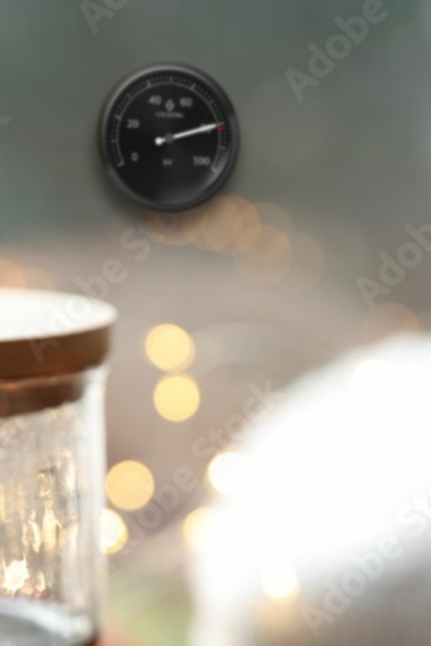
kV 80
